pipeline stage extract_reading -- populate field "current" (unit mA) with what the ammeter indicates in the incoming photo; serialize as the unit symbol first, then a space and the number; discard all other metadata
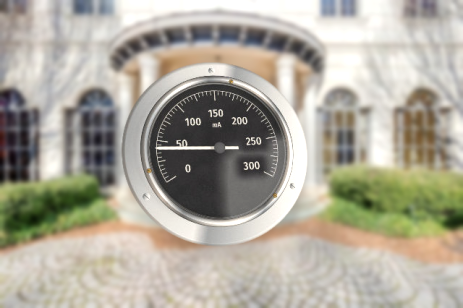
mA 40
